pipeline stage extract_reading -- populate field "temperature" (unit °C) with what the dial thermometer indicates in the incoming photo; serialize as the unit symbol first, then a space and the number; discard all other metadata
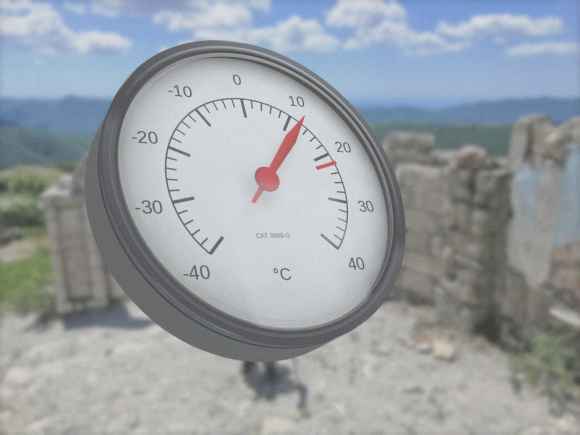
°C 12
